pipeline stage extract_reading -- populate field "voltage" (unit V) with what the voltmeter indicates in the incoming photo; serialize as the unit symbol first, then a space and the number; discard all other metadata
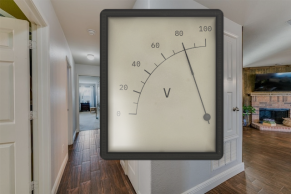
V 80
